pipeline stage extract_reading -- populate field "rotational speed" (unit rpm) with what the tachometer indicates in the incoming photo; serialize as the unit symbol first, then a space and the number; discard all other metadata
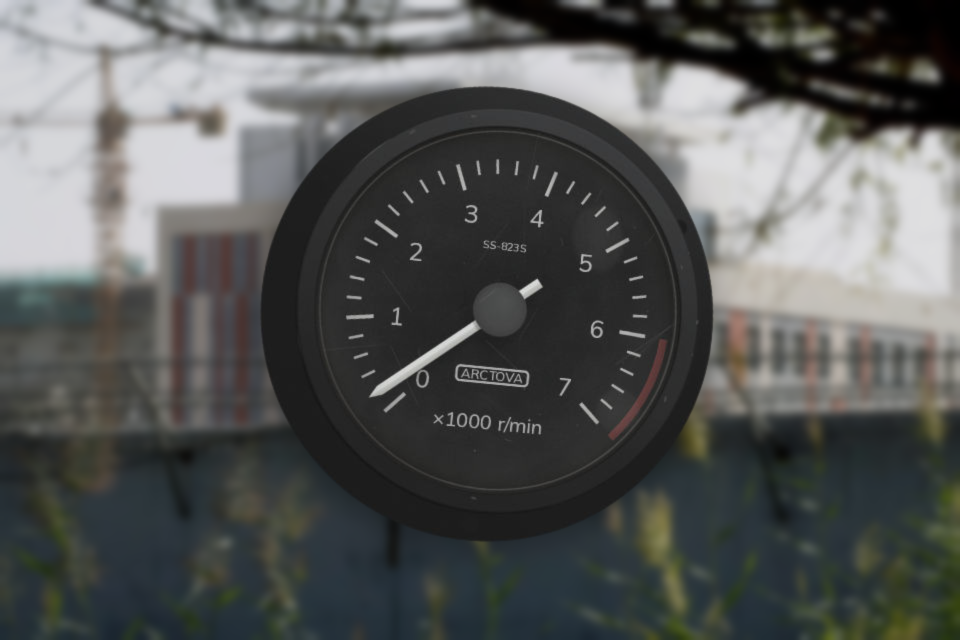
rpm 200
